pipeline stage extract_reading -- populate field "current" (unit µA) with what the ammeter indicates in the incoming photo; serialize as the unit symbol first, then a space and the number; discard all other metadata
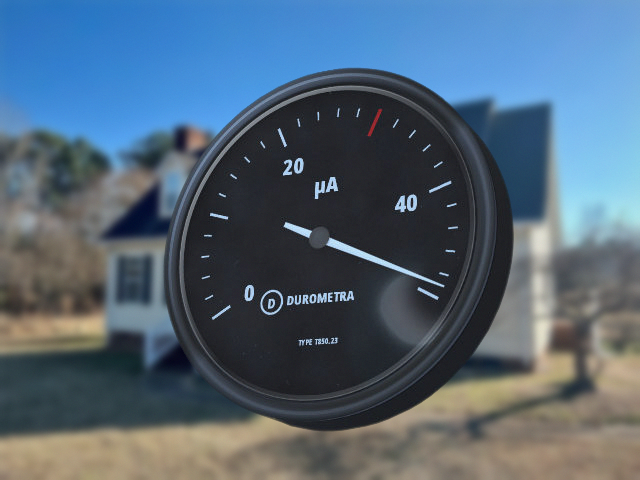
µA 49
